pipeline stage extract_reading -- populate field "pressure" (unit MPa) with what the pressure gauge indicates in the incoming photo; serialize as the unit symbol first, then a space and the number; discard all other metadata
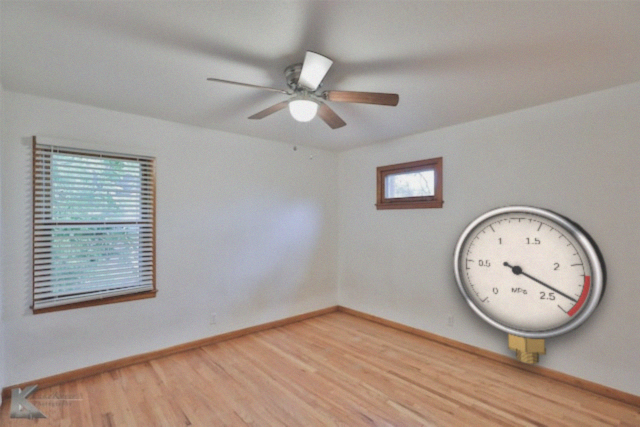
MPa 2.35
